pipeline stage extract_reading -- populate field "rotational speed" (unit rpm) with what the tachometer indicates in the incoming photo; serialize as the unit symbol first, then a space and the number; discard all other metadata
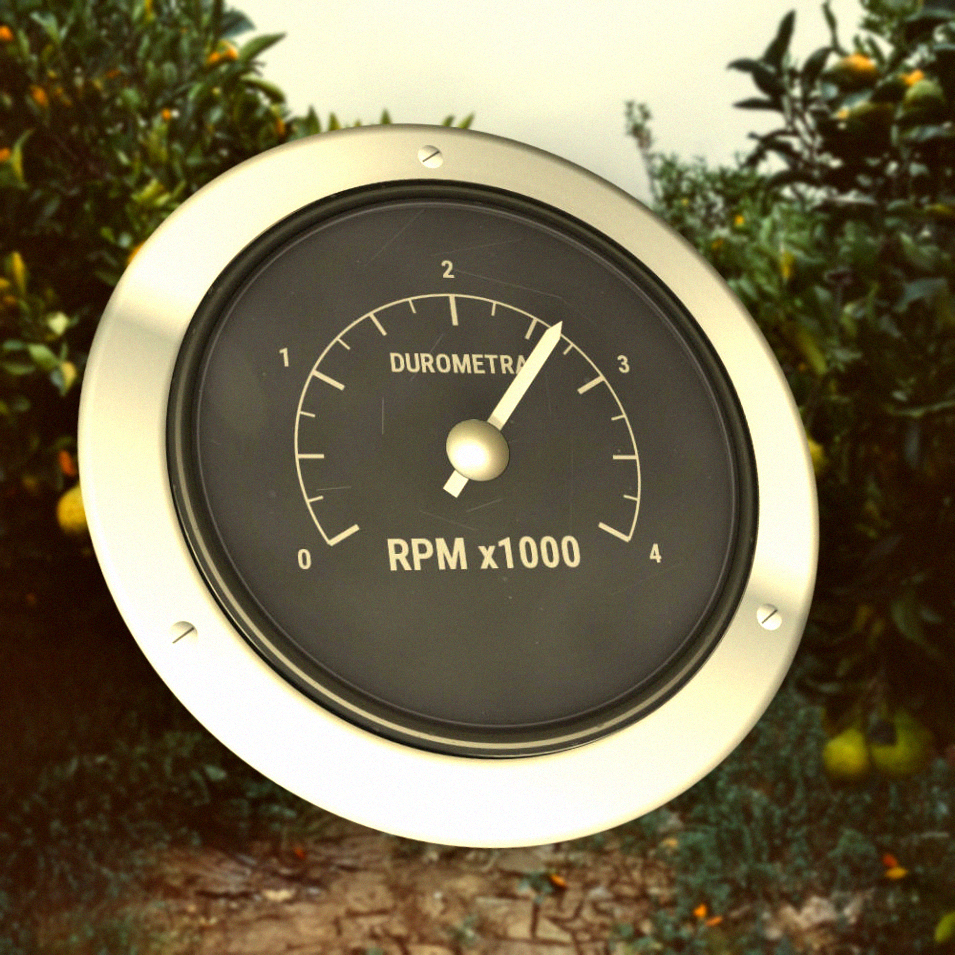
rpm 2625
